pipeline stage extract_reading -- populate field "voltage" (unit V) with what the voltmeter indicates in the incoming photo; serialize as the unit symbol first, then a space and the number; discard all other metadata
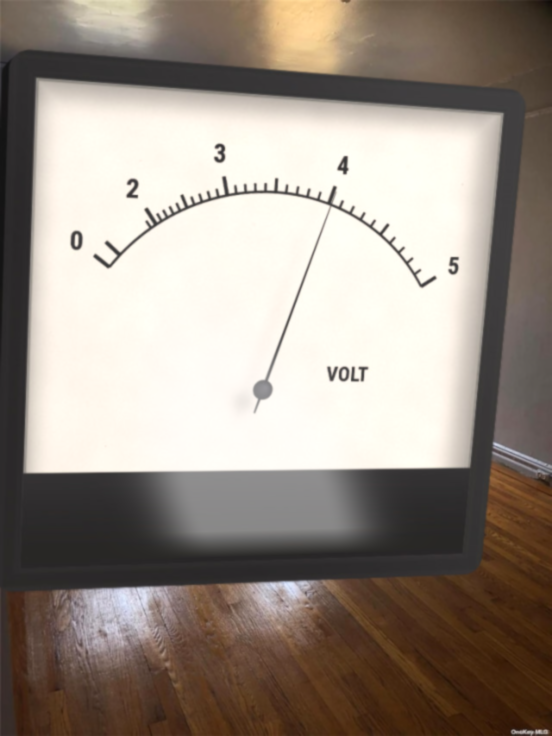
V 4
